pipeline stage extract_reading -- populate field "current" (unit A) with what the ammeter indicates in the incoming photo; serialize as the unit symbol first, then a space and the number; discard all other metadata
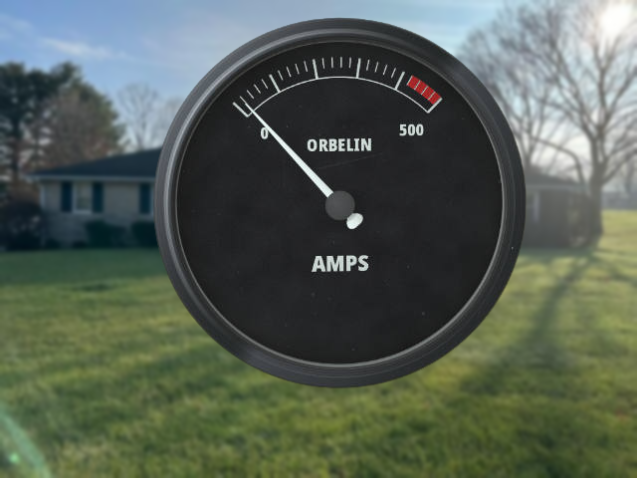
A 20
